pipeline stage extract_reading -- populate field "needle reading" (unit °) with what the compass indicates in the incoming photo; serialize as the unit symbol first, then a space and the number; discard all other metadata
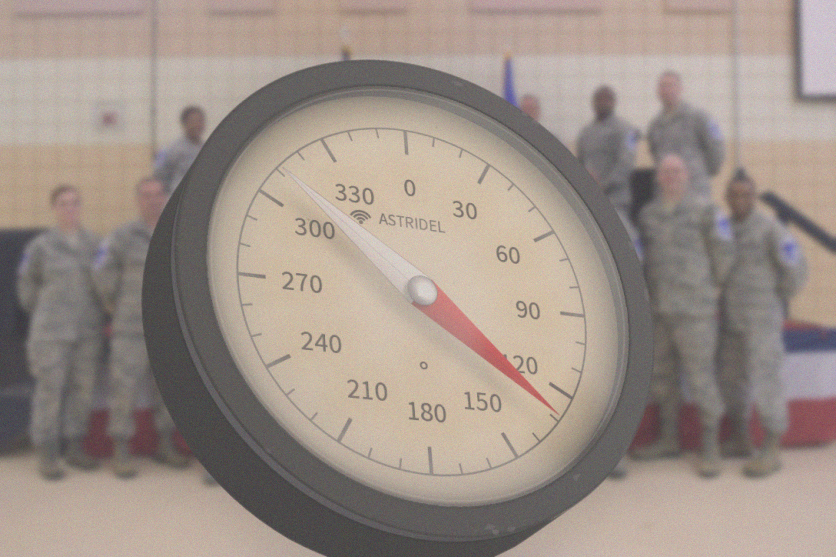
° 130
